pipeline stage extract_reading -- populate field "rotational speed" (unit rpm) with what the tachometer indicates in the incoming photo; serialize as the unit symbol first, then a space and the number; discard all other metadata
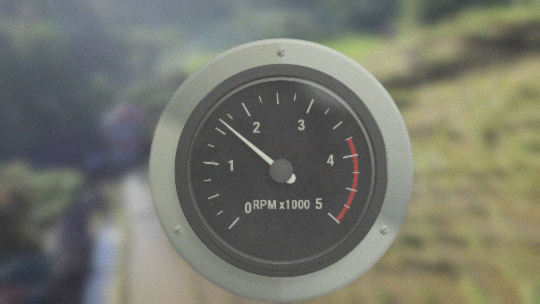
rpm 1625
